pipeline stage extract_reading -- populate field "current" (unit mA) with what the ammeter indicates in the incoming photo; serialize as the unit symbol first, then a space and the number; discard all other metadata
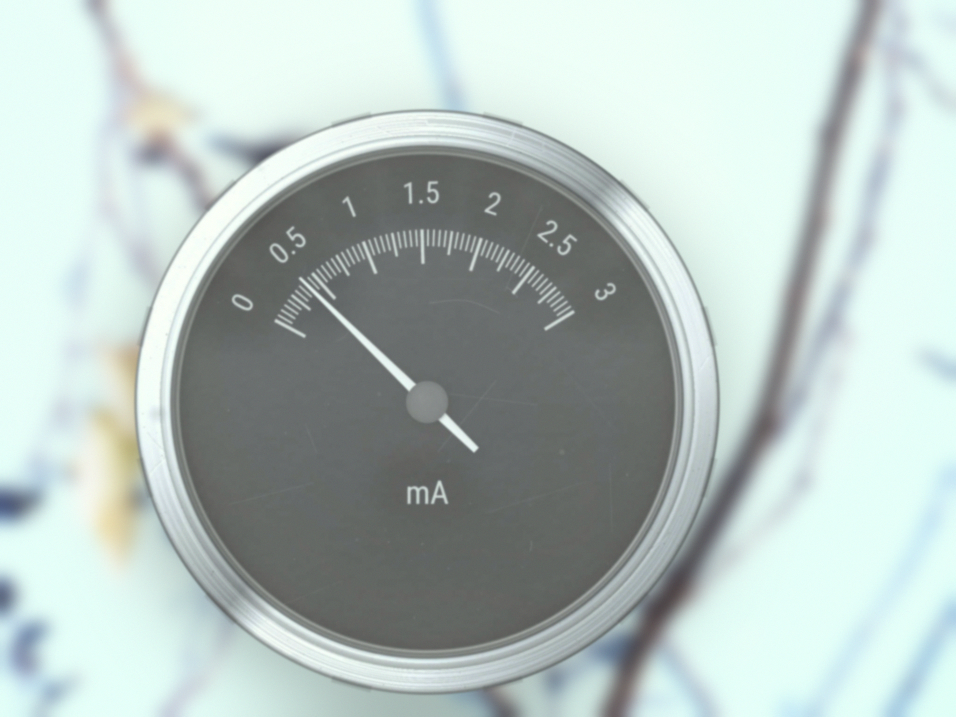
mA 0.4
